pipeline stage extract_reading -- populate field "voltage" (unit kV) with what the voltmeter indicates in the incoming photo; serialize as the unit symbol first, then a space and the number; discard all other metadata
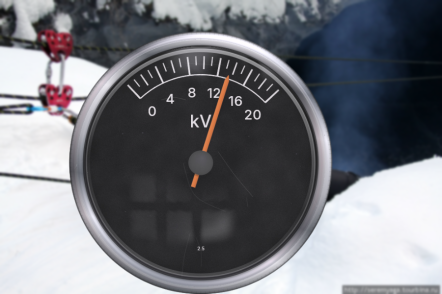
kV 13.5
